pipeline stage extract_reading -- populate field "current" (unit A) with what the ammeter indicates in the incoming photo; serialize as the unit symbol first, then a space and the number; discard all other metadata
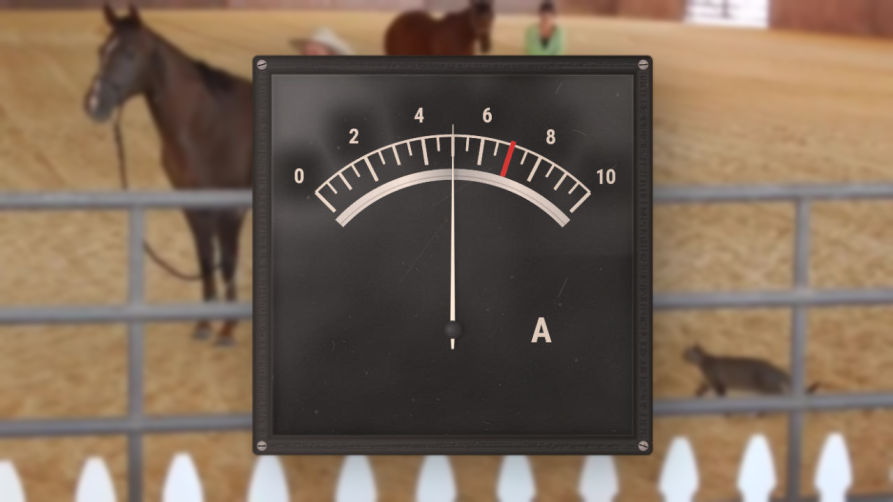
A 5
